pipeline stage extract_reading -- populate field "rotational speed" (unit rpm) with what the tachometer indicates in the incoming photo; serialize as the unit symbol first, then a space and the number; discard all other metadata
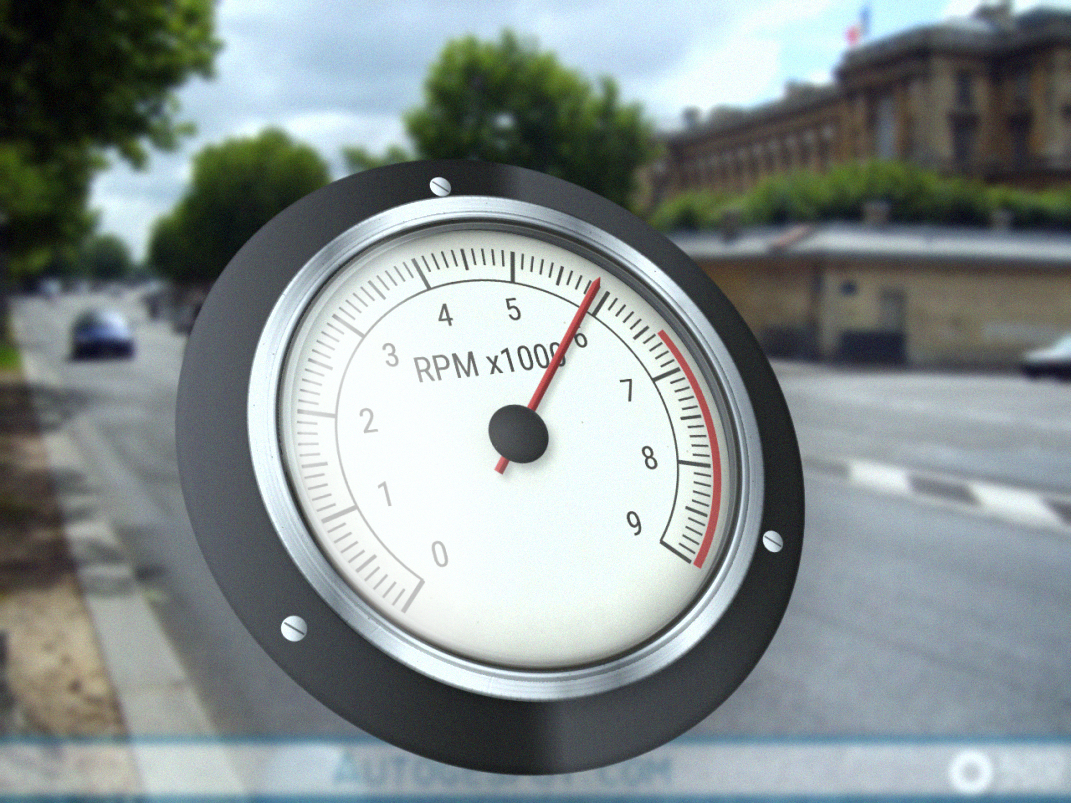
rpm 5850
